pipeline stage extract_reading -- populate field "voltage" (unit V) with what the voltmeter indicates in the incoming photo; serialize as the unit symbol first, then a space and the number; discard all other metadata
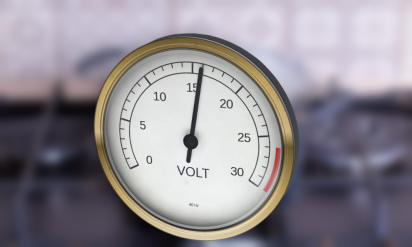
V 16
